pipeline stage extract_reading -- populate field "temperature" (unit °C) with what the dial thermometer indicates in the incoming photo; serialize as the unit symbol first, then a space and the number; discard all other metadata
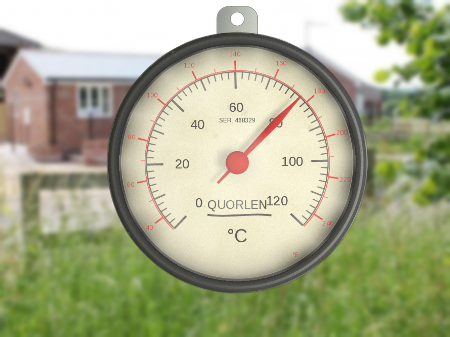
°C 80
